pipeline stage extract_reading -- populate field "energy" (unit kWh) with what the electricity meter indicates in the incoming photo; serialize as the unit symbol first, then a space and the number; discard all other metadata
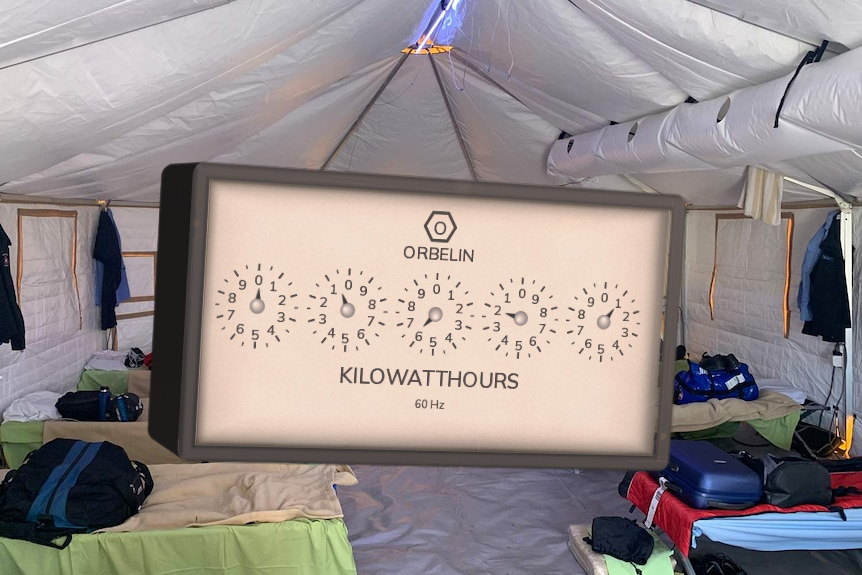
kWh 621
